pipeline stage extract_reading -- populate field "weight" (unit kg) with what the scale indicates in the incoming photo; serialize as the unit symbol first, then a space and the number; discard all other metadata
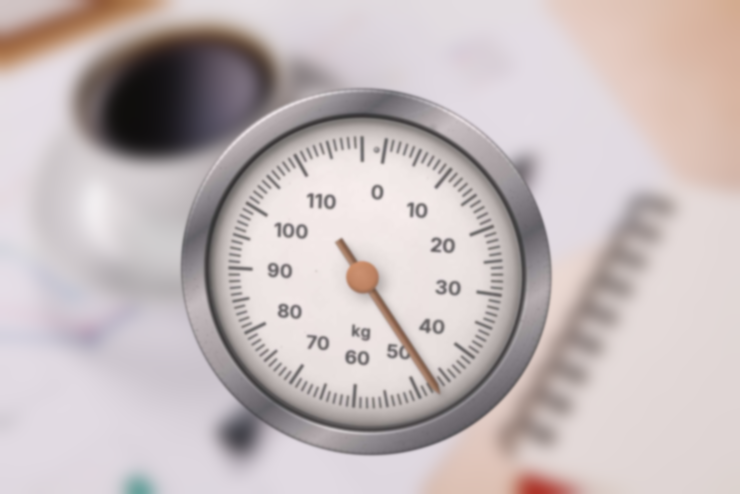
kg 47
